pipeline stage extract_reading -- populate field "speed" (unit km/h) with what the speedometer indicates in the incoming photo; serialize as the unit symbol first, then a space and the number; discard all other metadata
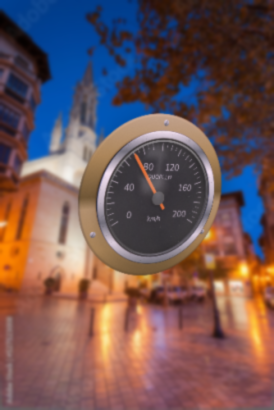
km/h 70
